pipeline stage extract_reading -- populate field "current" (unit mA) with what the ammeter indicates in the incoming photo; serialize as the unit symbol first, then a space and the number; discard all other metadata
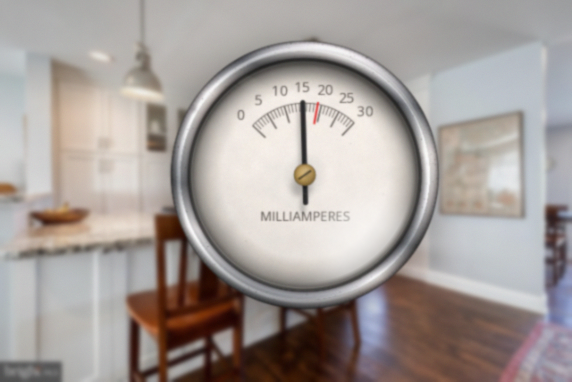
mA 15
